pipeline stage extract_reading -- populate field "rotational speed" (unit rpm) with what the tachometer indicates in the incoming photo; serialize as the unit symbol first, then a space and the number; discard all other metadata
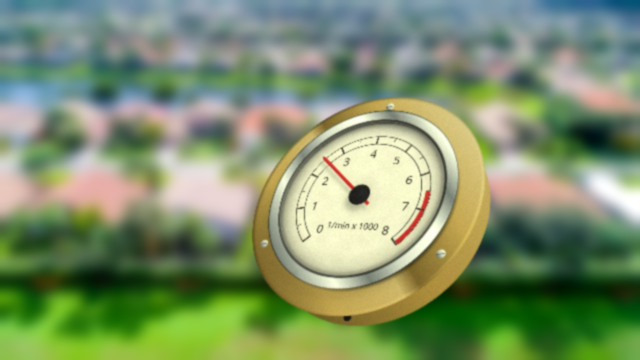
rpm 2500
